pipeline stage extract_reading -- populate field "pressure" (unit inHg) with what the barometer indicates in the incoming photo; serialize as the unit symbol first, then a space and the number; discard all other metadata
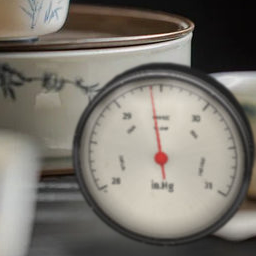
inHg 29.4
